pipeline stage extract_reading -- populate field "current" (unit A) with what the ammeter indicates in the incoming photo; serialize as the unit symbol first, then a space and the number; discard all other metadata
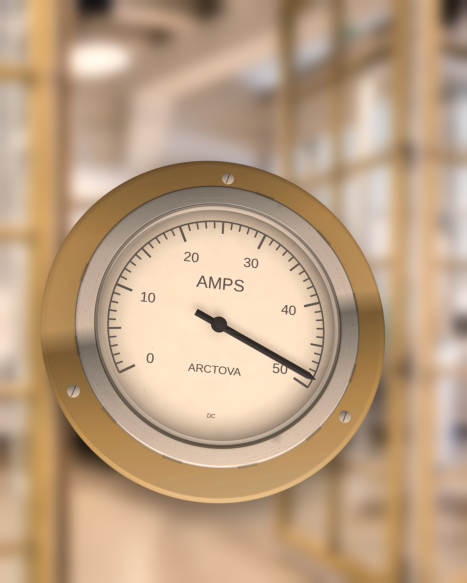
A 49
